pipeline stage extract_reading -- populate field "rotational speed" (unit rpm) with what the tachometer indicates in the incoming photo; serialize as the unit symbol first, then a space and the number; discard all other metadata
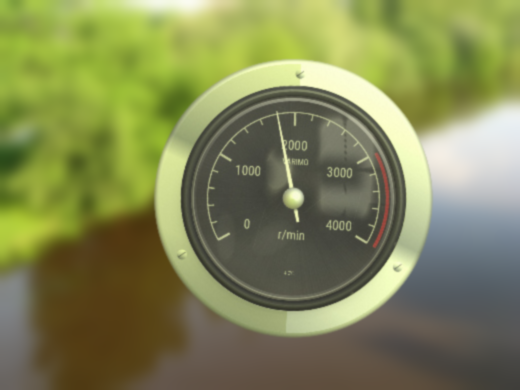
rpm 1800
